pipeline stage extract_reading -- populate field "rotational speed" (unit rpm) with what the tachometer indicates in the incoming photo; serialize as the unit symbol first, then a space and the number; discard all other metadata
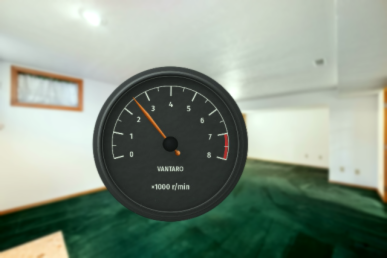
rpm 2500
